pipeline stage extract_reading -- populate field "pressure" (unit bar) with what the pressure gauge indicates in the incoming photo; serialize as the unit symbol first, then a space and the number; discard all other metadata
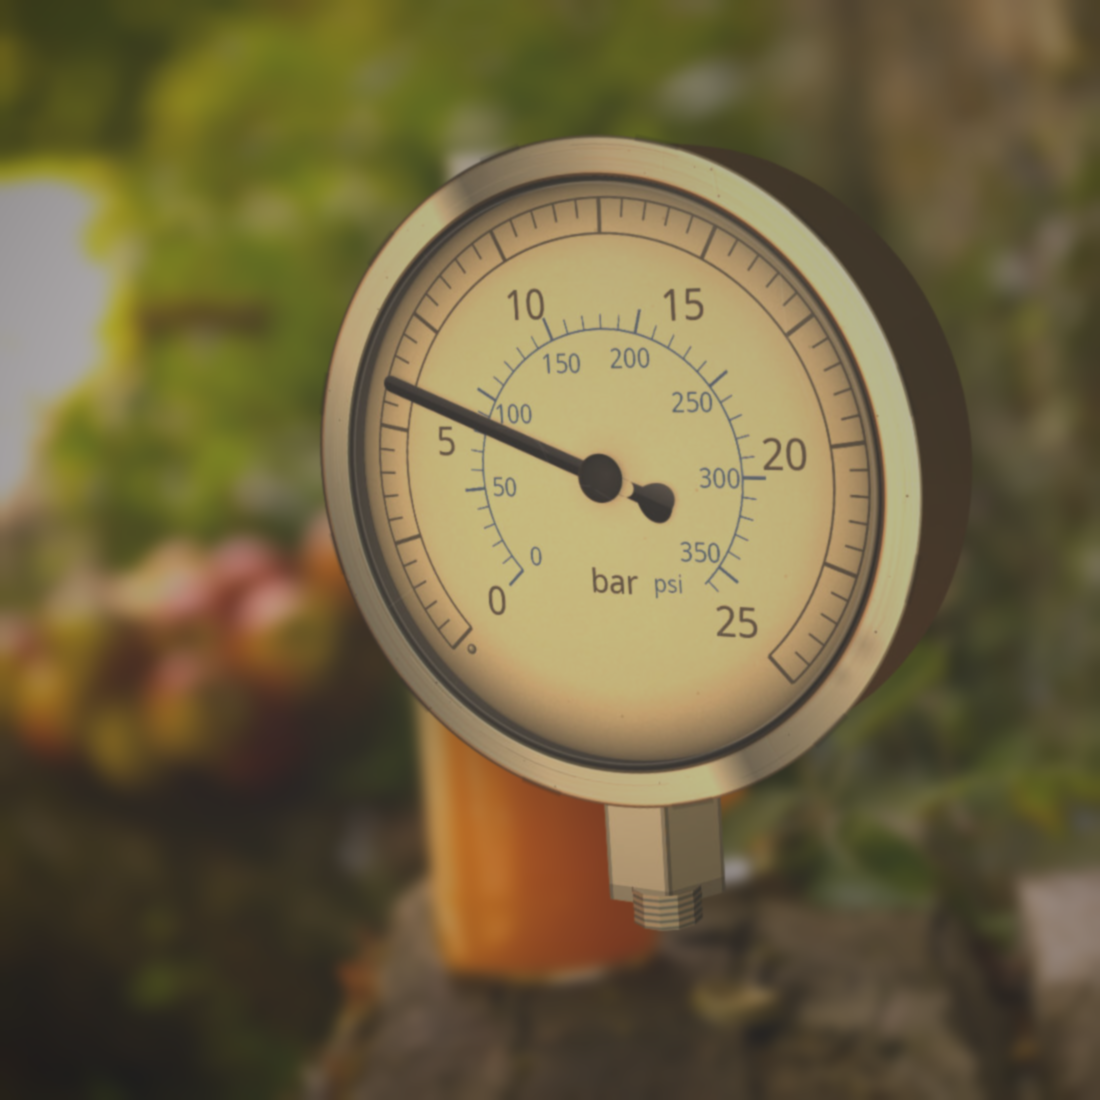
bar 6
